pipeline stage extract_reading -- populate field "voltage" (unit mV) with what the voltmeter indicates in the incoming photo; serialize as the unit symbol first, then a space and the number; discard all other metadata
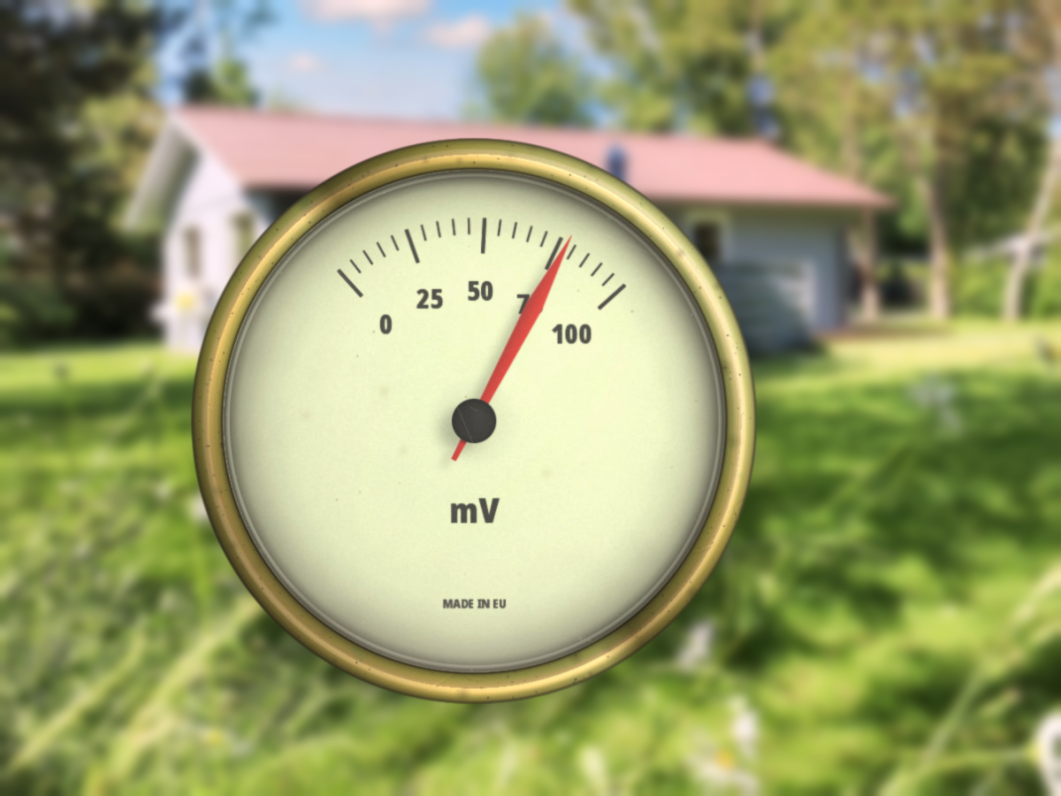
mV 77.5
